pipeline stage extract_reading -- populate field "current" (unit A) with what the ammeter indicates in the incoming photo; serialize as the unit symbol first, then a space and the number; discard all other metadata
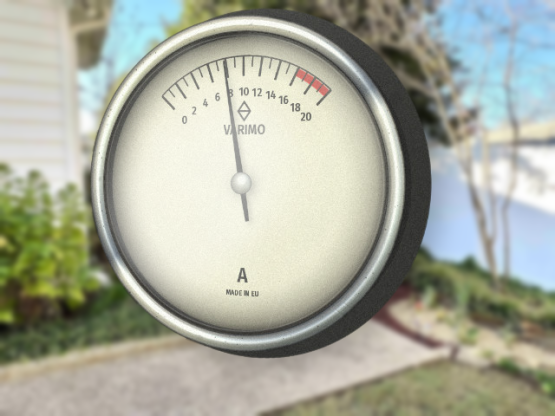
A 8
